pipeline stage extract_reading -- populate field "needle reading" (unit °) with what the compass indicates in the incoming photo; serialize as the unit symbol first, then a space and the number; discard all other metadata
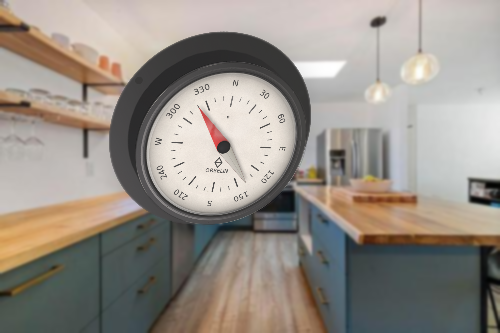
° 320
